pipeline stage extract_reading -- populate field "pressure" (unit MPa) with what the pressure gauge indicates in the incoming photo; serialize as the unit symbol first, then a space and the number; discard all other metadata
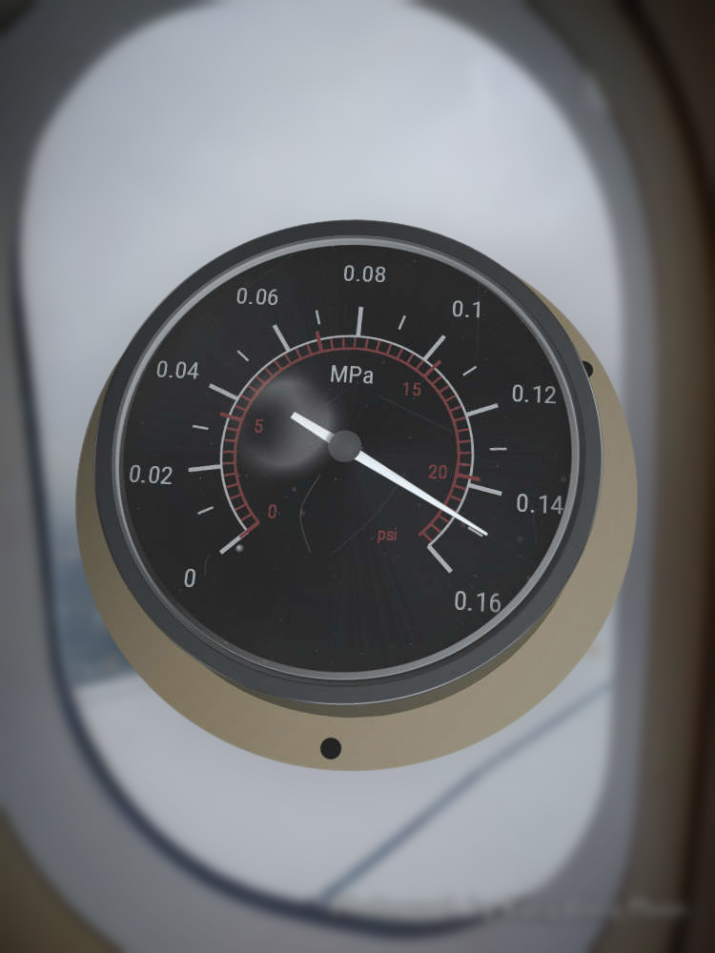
MPa 0.15
